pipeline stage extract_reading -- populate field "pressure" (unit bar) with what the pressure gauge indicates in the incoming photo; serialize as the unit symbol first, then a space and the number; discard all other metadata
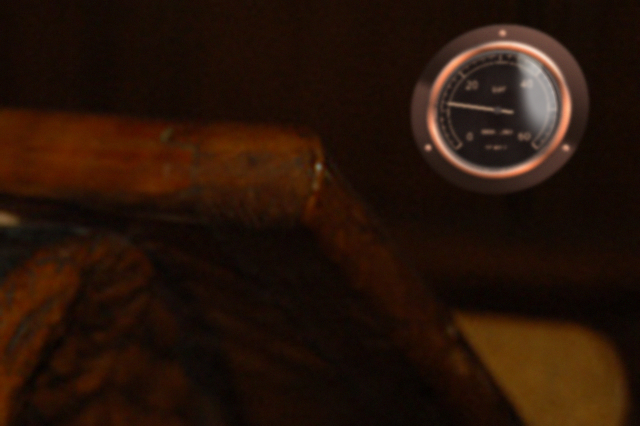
bar 12
